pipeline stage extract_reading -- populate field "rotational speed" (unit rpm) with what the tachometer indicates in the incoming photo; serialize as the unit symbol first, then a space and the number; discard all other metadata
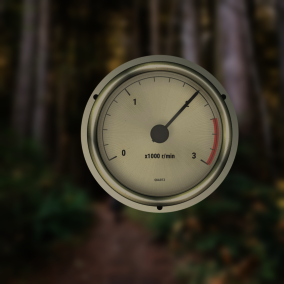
rpm 2000
